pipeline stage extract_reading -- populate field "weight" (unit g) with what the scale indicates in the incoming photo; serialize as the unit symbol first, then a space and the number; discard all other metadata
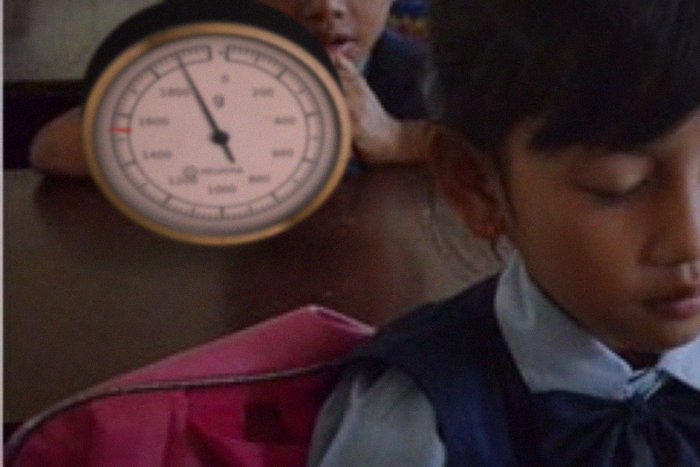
g 1900
